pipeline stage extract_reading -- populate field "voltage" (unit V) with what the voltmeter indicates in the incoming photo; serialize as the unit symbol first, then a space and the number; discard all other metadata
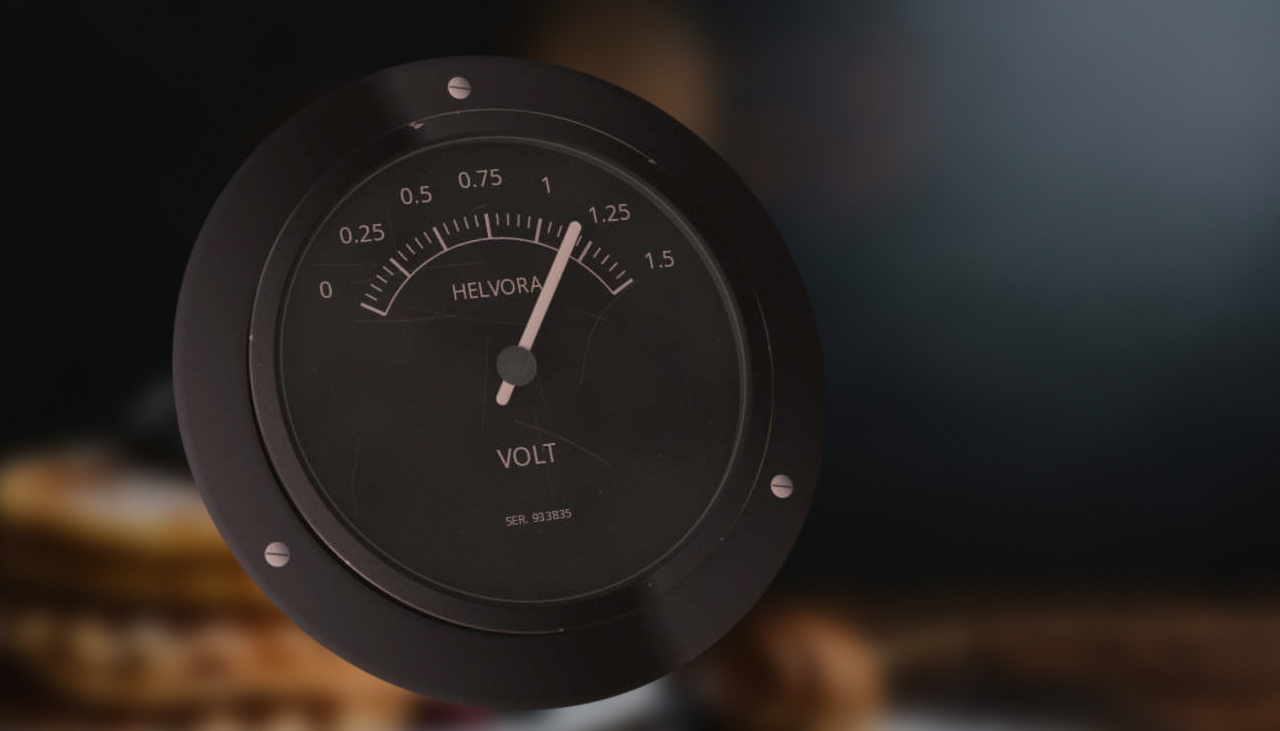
V 1.15
